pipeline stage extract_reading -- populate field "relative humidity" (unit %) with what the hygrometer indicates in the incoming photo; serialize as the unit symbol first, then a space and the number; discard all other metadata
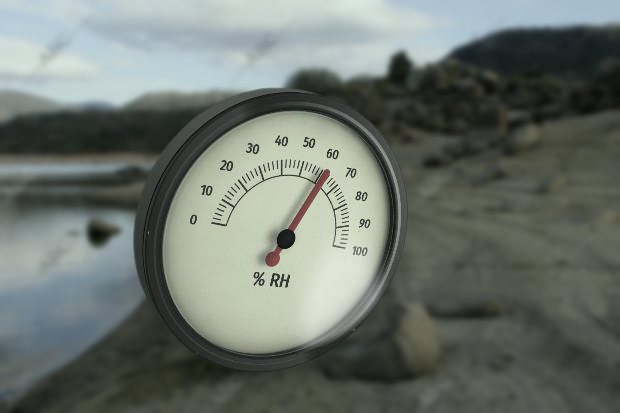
% 60
